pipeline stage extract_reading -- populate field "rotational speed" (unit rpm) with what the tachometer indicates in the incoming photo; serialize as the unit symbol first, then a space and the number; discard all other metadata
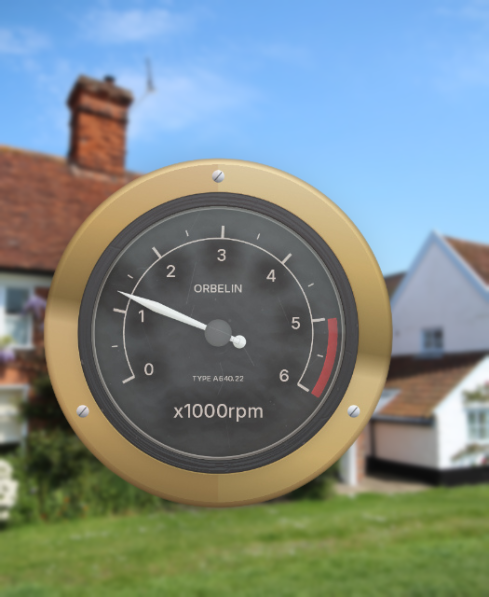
rpm 1250
